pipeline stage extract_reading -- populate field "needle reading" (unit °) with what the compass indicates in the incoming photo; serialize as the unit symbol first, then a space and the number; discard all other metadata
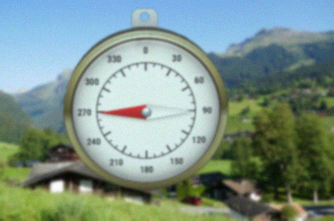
° 270
